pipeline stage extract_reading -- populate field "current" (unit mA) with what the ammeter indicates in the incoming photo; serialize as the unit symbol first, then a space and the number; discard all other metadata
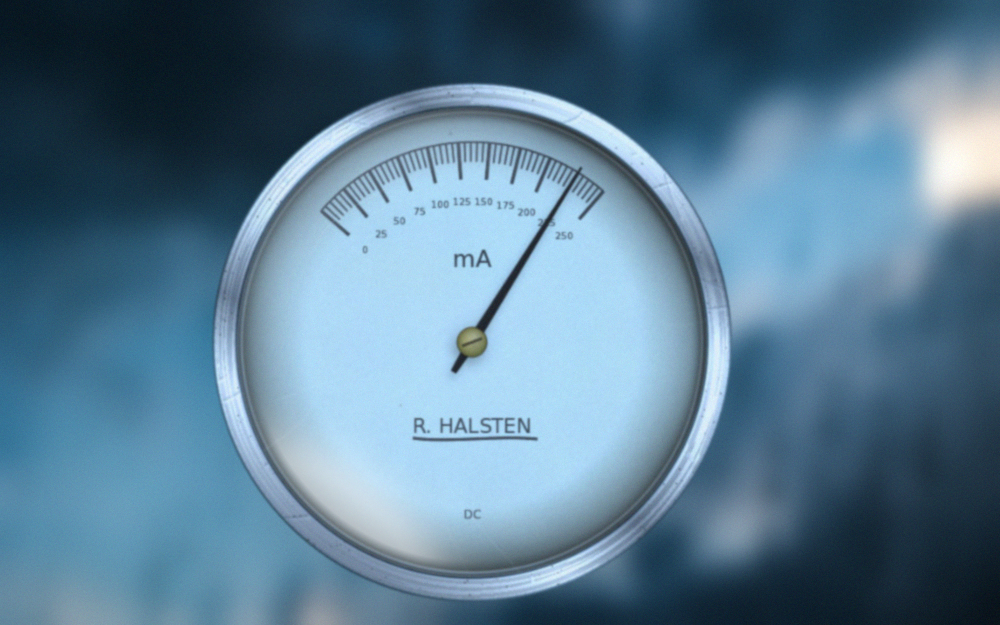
mA 225
